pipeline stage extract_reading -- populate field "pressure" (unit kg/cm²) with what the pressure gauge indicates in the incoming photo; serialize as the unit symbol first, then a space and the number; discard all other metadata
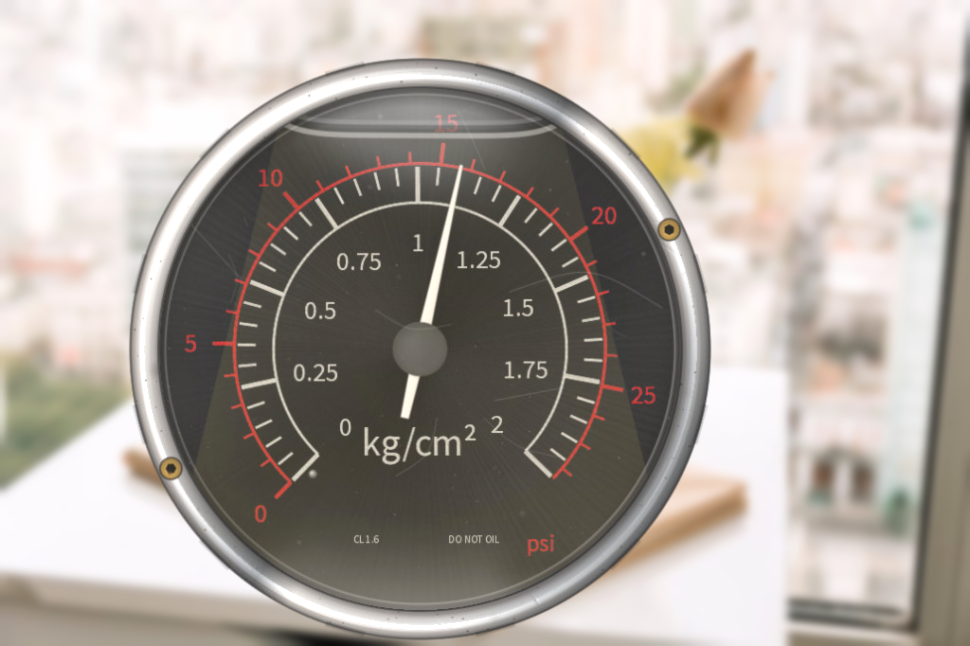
kg/cm² 1.1
